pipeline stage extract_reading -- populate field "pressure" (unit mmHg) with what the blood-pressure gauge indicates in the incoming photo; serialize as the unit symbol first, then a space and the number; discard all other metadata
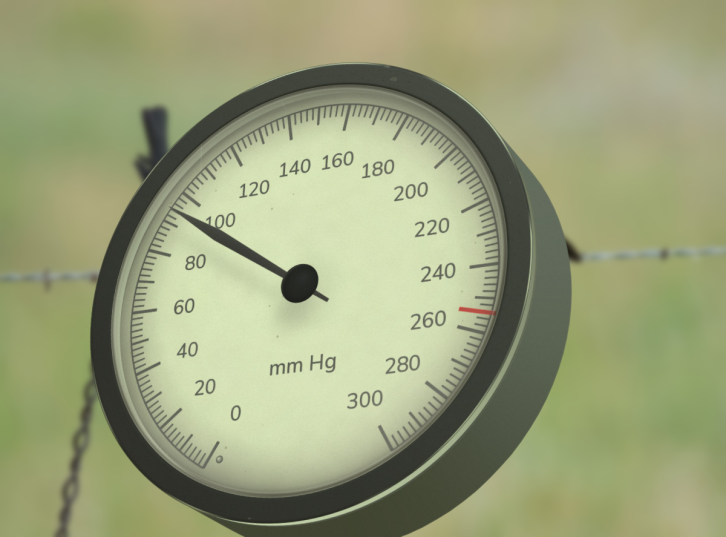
mmHg 94
